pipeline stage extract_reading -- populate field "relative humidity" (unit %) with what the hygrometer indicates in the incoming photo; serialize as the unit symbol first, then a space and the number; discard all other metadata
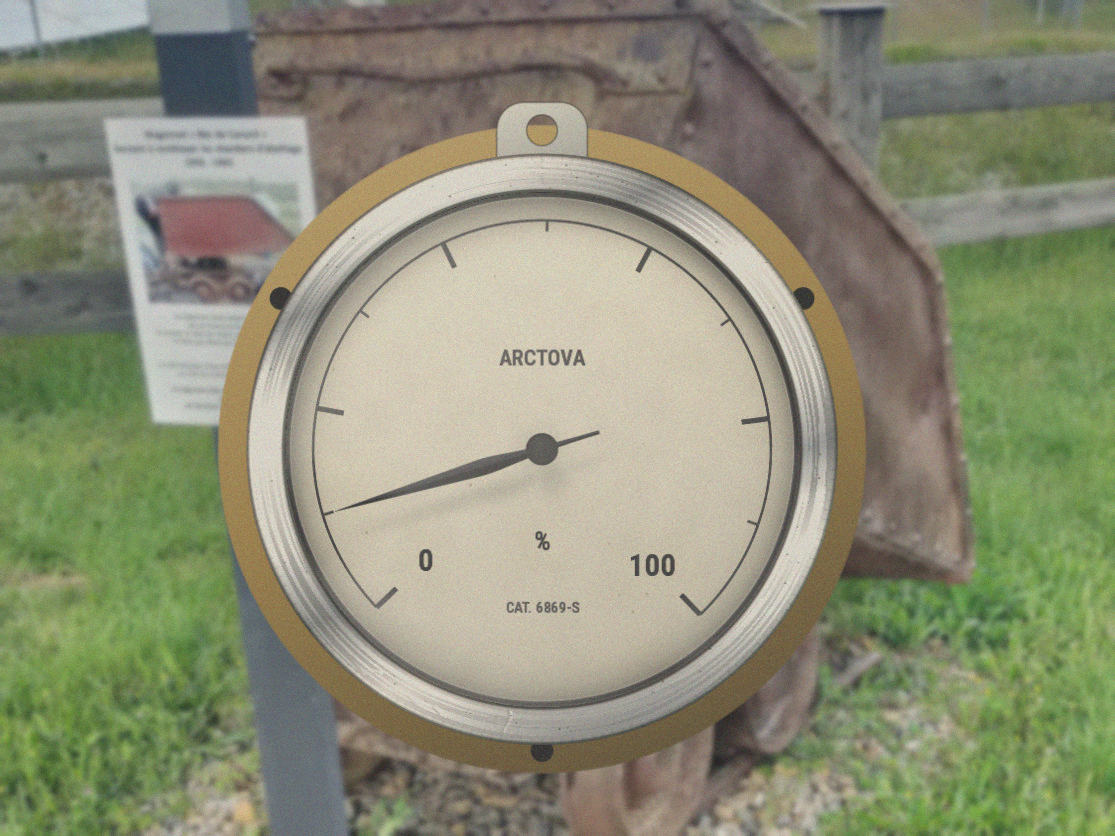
% 10
